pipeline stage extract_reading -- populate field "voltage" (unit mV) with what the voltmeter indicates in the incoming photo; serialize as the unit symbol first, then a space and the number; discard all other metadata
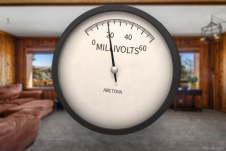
mV 20
